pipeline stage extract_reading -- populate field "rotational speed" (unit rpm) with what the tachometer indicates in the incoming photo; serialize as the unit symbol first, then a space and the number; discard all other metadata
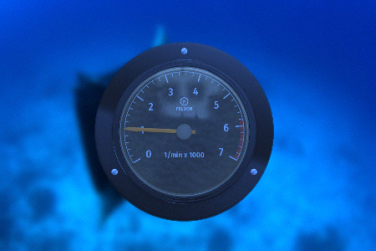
rpm 1000
